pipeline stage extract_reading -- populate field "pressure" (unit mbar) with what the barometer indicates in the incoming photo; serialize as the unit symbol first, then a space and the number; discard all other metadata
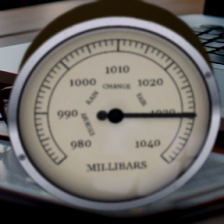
mbar 1030
